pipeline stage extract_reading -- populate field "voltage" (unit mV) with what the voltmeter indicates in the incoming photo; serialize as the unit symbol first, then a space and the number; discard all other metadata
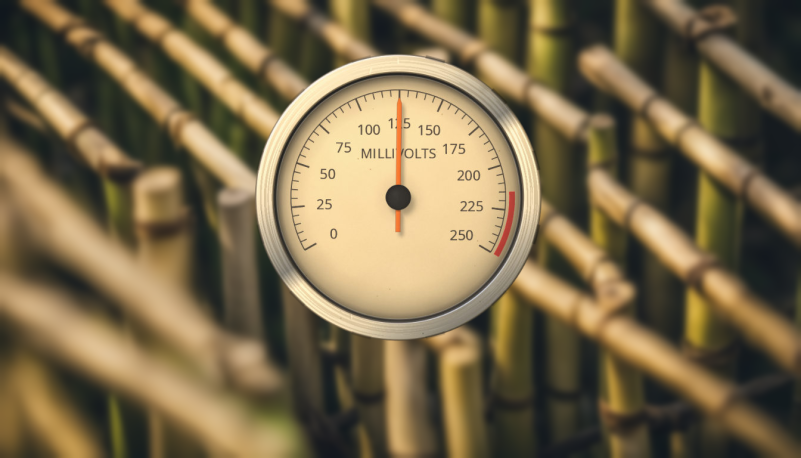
mV 125
